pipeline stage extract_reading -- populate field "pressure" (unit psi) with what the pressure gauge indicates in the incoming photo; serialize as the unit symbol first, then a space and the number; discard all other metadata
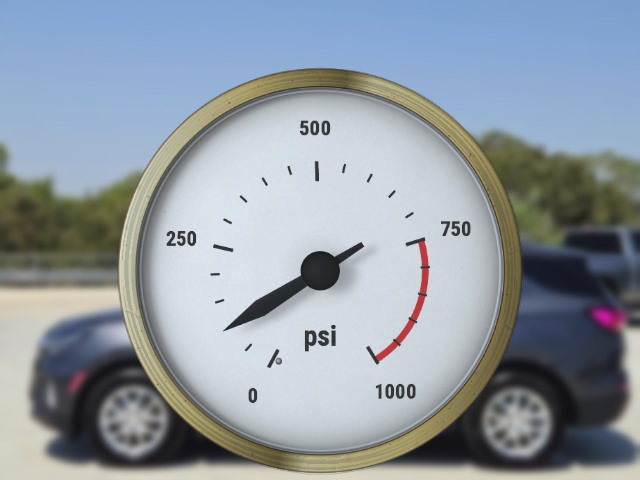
psi 100
